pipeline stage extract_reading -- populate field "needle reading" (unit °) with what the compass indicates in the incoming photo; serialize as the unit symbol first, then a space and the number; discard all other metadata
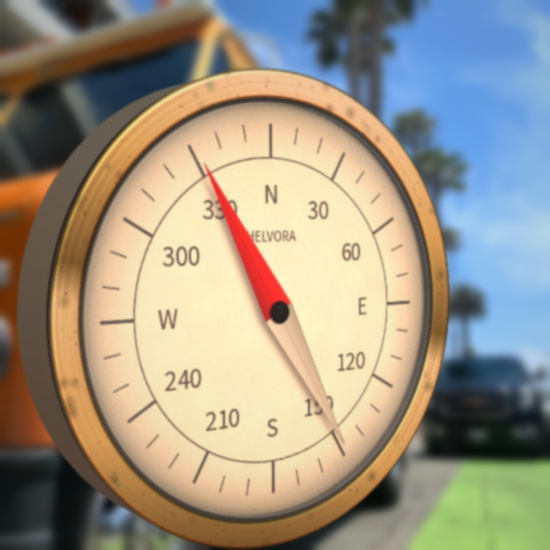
° 330
